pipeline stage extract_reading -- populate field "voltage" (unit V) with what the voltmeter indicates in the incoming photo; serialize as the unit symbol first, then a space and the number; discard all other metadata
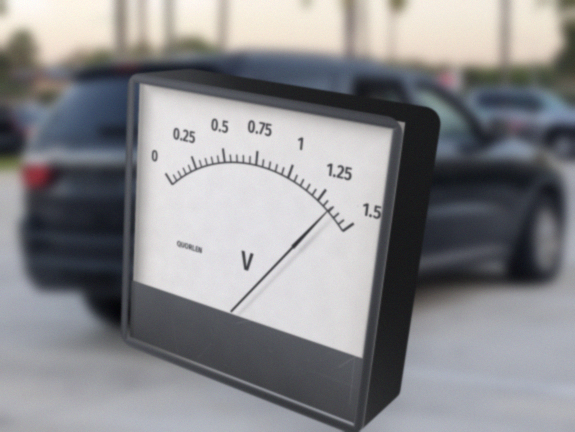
V 1.35
